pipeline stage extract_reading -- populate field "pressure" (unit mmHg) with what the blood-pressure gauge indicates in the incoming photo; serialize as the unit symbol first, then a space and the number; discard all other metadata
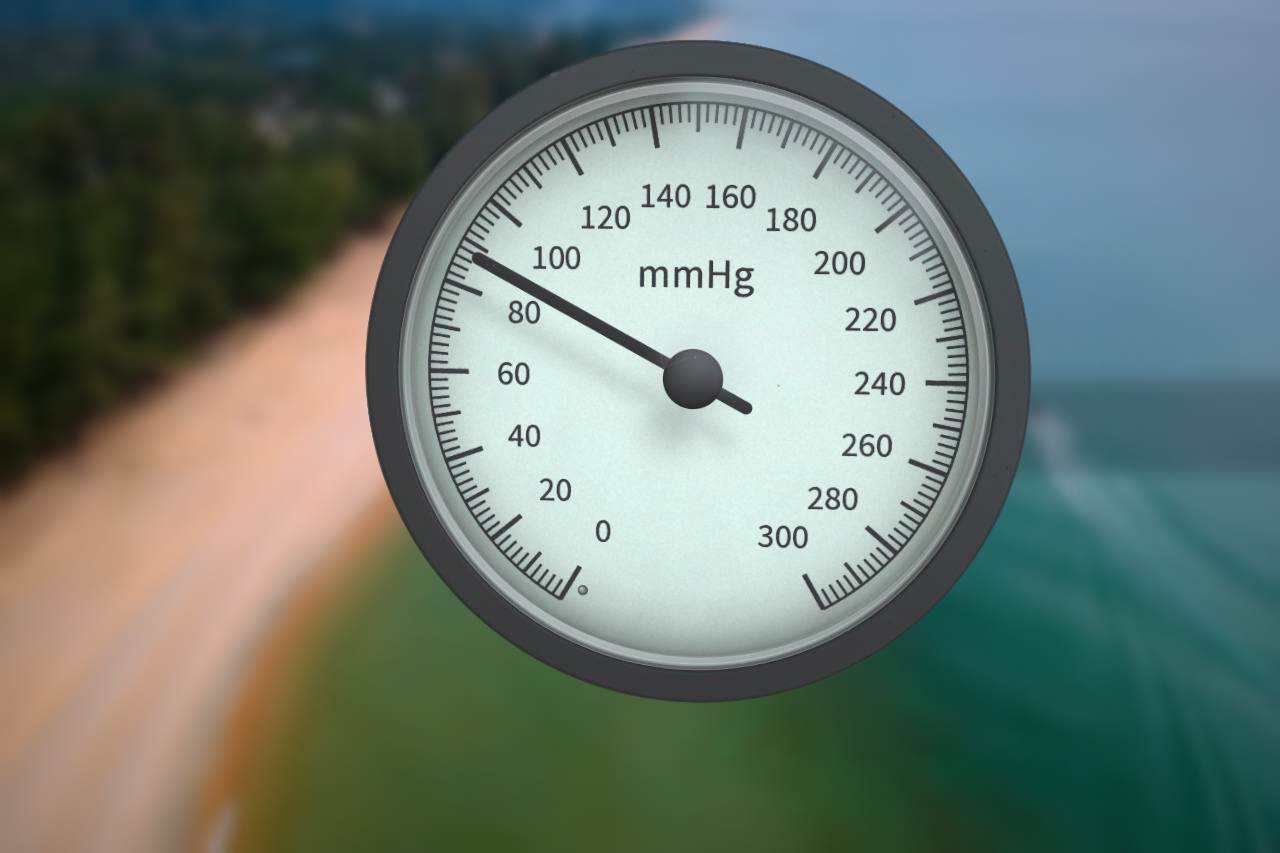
mmHg 88
